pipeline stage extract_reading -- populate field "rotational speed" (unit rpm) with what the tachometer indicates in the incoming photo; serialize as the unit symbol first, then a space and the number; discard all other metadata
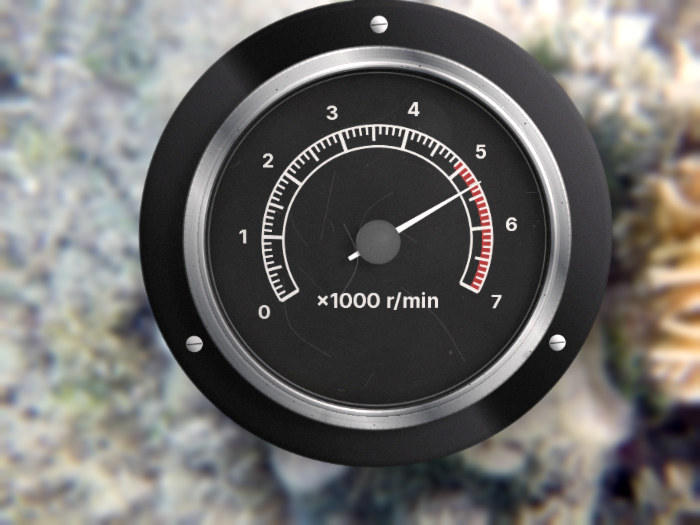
rpm 5300
